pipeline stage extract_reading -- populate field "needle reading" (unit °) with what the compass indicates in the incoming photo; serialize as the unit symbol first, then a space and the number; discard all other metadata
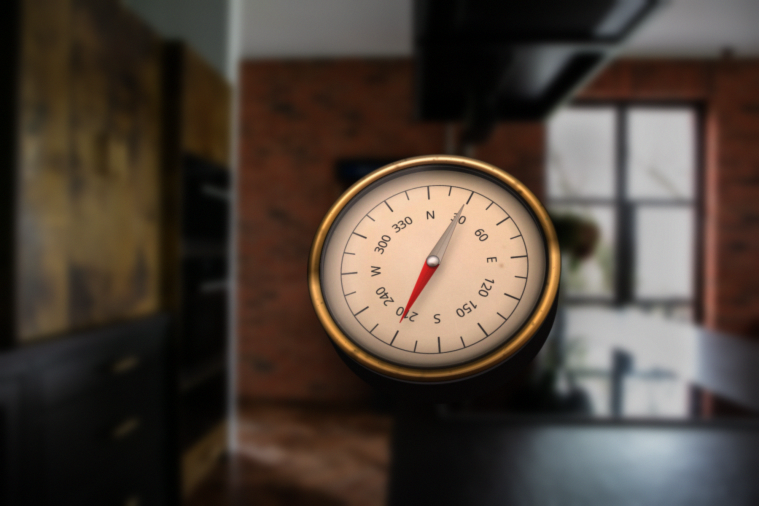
° 210
